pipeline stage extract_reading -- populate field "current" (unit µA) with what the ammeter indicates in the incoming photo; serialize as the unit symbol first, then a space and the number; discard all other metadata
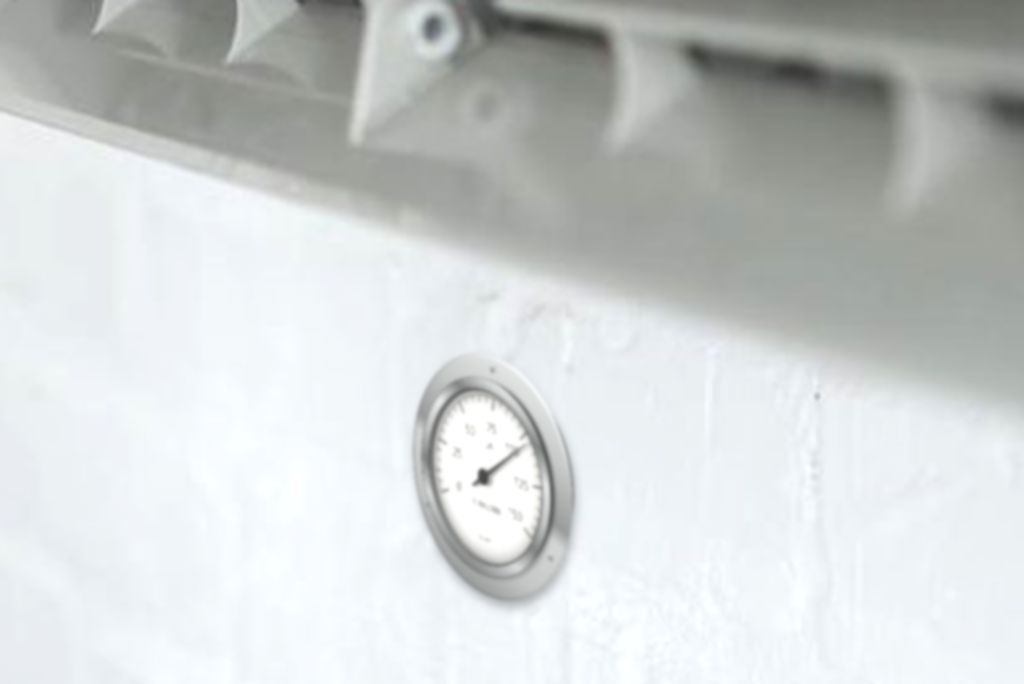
µA 105
